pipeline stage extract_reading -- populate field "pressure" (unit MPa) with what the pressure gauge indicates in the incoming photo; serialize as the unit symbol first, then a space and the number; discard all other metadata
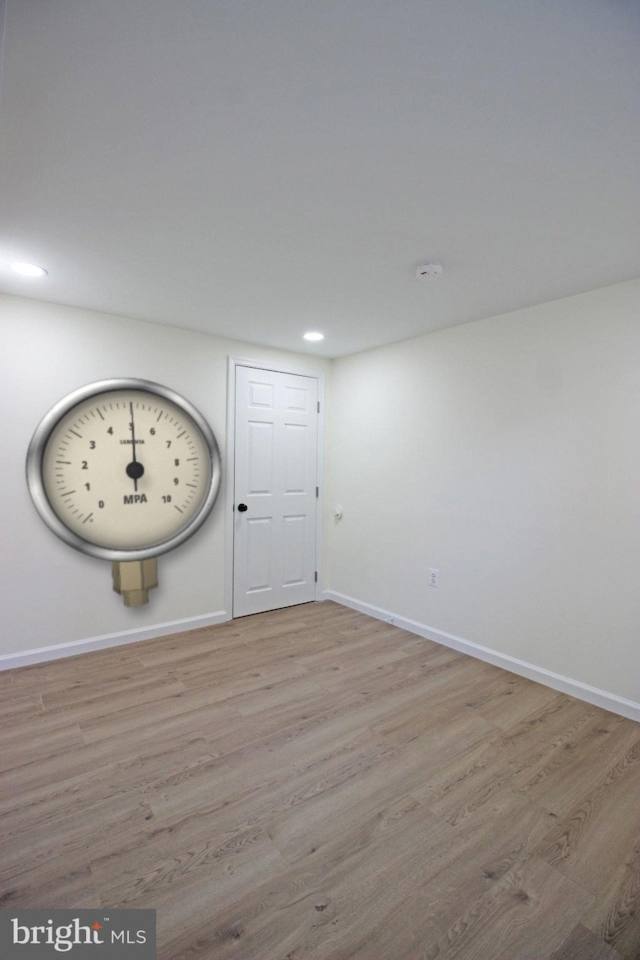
MPa 5
